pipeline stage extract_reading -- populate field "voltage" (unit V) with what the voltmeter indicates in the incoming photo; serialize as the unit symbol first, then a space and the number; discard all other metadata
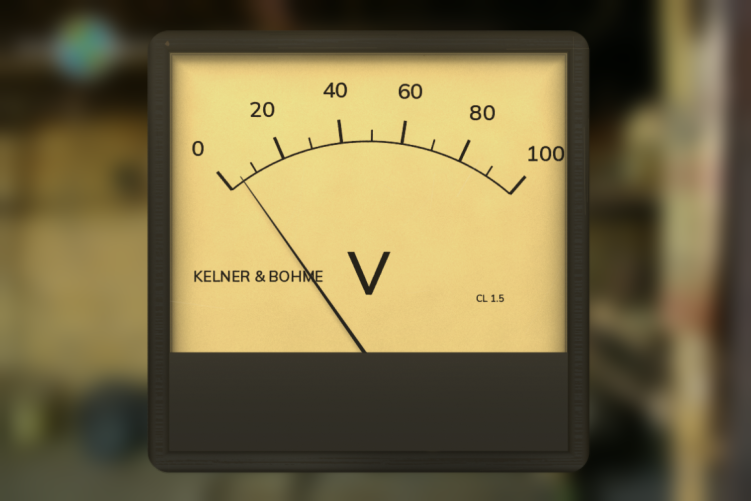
V 5
